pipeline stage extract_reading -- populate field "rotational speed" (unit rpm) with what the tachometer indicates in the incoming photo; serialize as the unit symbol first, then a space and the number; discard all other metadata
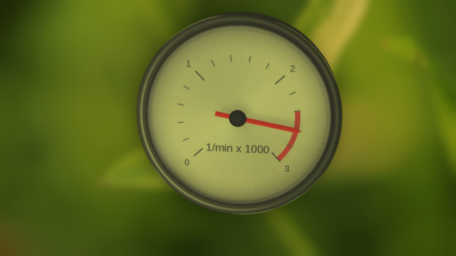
rpm 2600
